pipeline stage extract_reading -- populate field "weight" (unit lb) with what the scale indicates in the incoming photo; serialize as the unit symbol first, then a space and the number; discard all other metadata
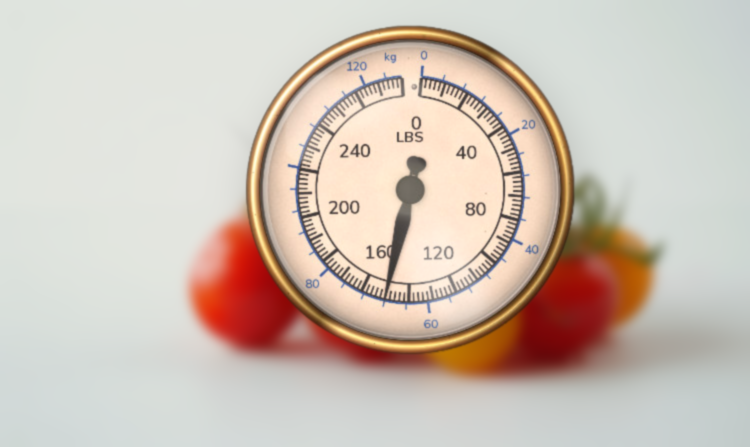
lb 150
